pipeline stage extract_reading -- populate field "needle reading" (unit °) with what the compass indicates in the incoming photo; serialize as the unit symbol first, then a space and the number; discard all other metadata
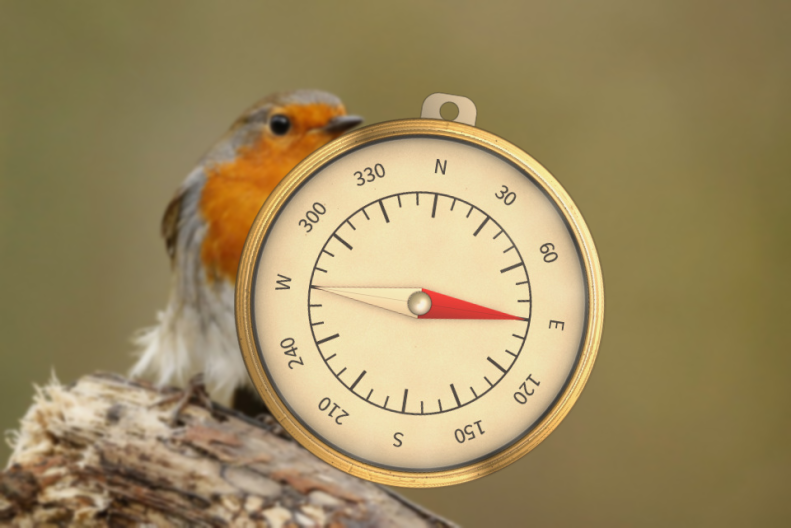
° 90
